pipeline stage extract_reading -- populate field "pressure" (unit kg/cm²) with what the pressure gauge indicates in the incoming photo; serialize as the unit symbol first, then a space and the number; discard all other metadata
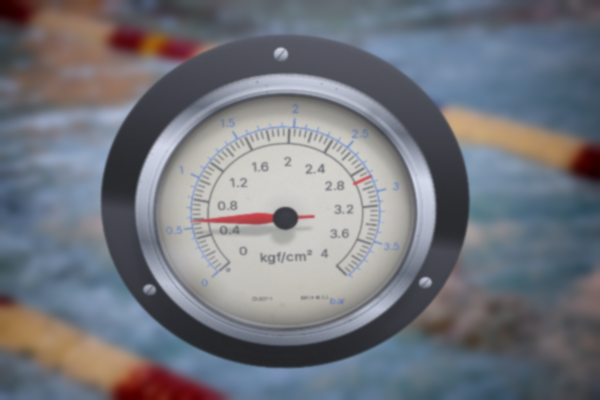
kg/cm² 0.6
